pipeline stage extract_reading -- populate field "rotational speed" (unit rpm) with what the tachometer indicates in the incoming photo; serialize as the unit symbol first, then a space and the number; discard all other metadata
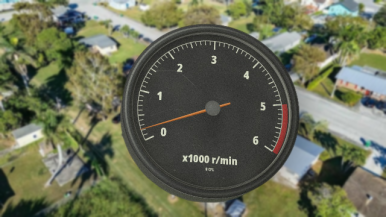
rpm 200
